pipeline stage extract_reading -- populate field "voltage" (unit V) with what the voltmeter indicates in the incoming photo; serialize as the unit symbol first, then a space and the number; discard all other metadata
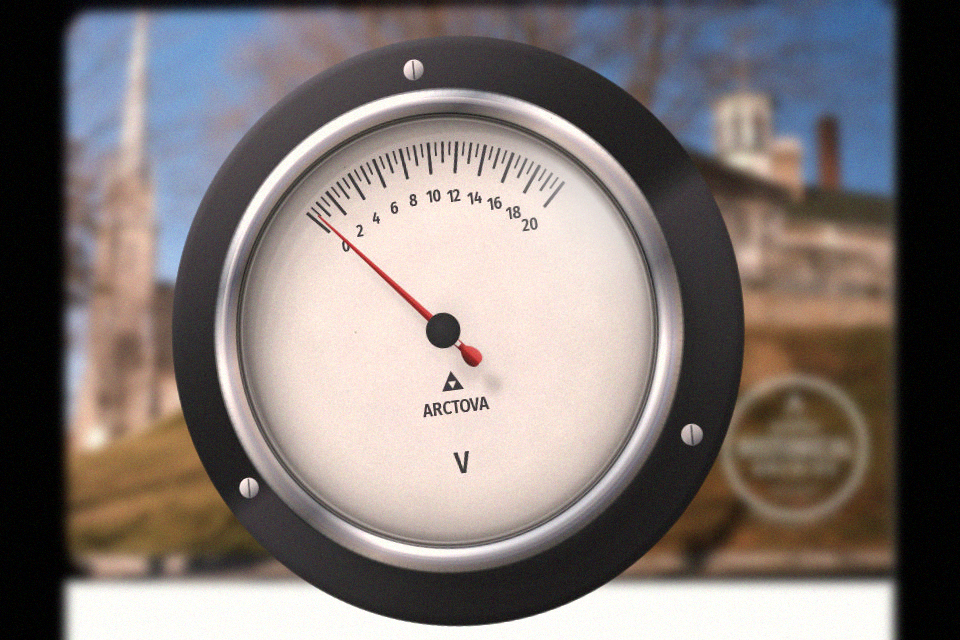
V 0.5
